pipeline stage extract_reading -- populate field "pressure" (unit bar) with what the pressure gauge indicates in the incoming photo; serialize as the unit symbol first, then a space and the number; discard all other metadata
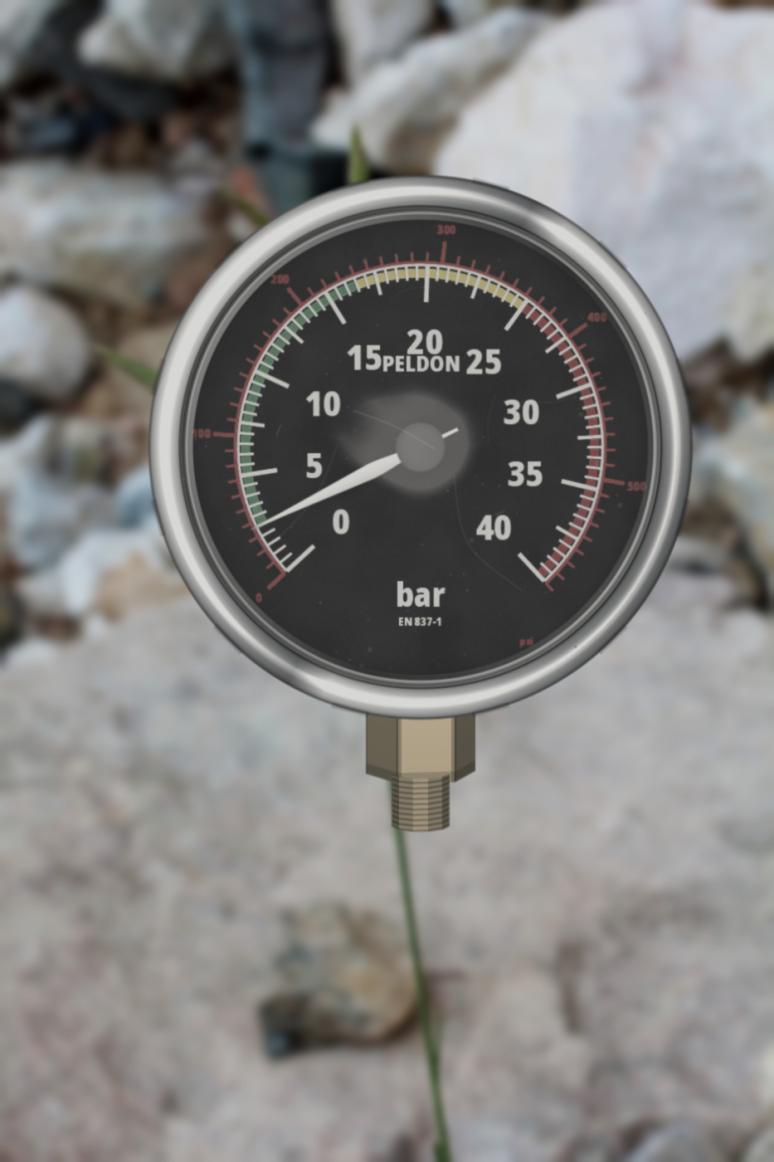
bar 2.5
